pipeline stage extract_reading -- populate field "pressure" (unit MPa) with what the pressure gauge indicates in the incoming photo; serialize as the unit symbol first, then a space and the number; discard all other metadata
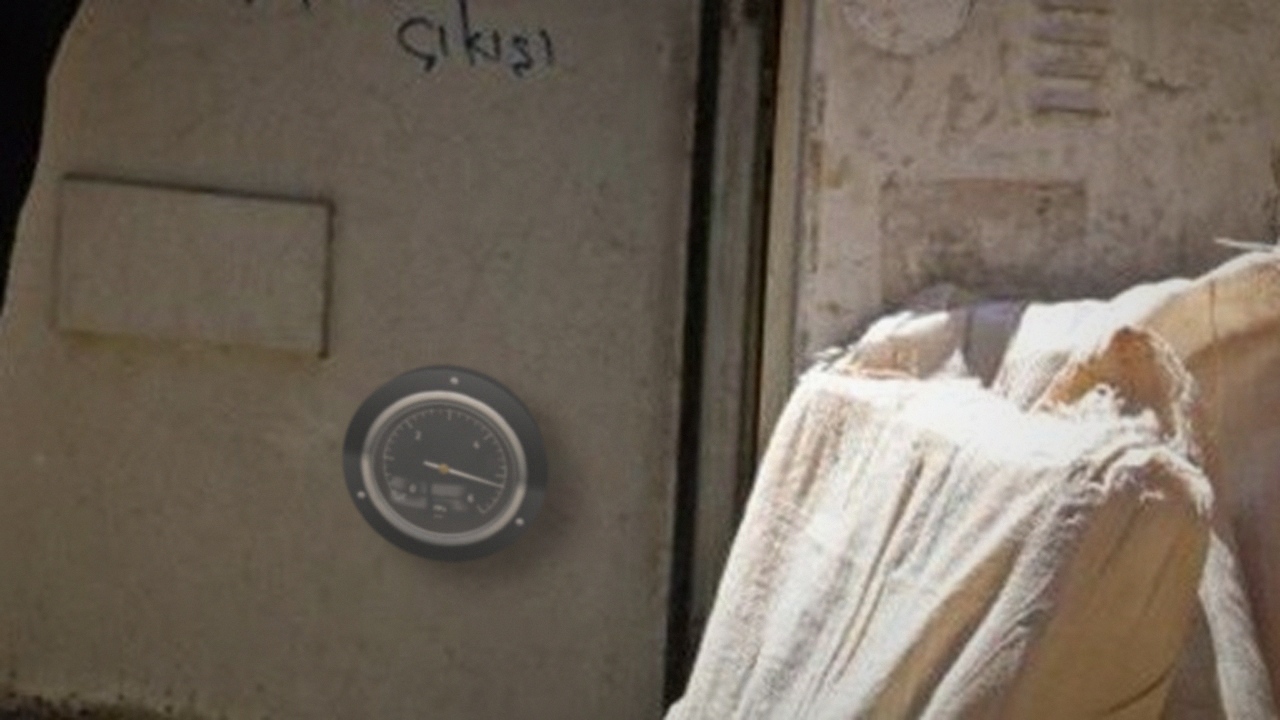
MPa 5.2
